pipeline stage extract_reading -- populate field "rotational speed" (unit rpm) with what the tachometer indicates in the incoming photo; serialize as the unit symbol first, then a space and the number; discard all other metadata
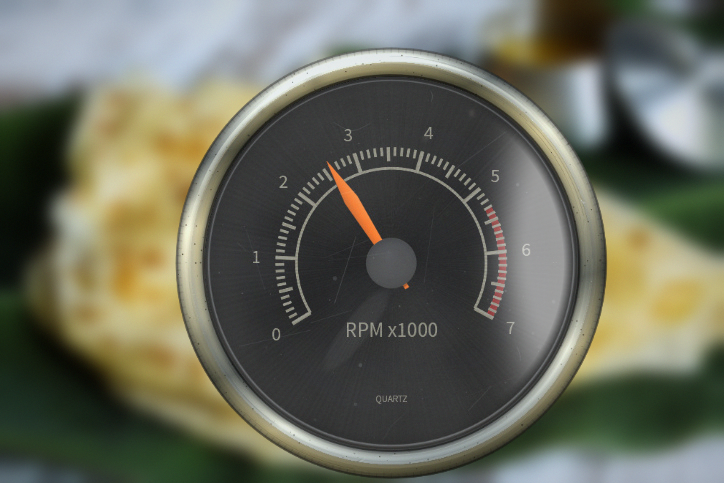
rpm 2600
